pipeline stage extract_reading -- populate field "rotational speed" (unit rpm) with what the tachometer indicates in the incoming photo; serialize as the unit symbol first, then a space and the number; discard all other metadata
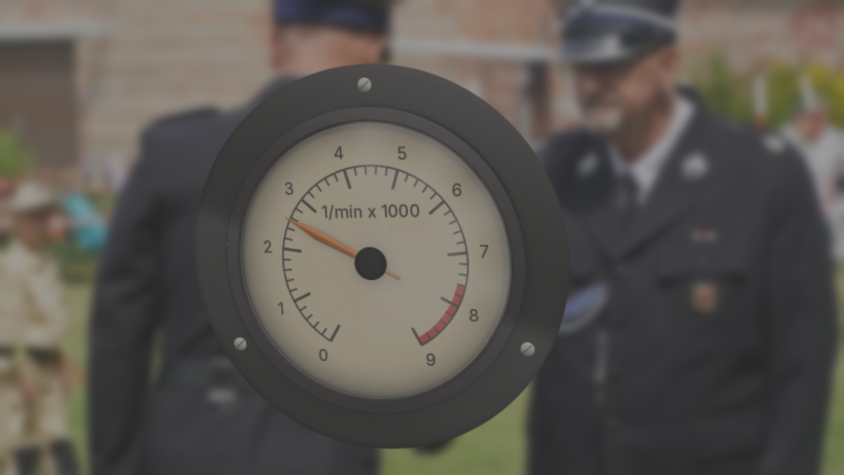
rpm 2600
